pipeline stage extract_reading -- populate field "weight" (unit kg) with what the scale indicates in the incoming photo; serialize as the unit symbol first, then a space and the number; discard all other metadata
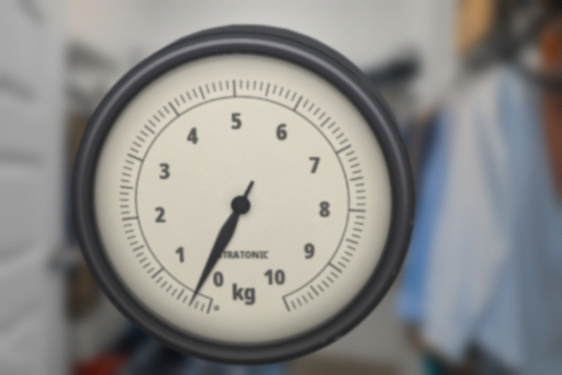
kg 0.3
